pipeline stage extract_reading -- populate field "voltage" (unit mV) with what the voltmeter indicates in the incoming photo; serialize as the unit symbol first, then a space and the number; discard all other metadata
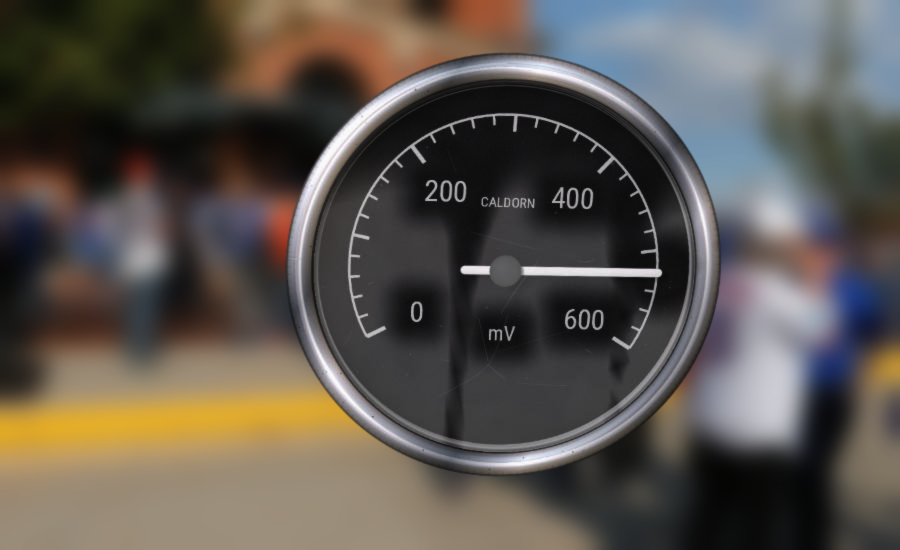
mV 520
